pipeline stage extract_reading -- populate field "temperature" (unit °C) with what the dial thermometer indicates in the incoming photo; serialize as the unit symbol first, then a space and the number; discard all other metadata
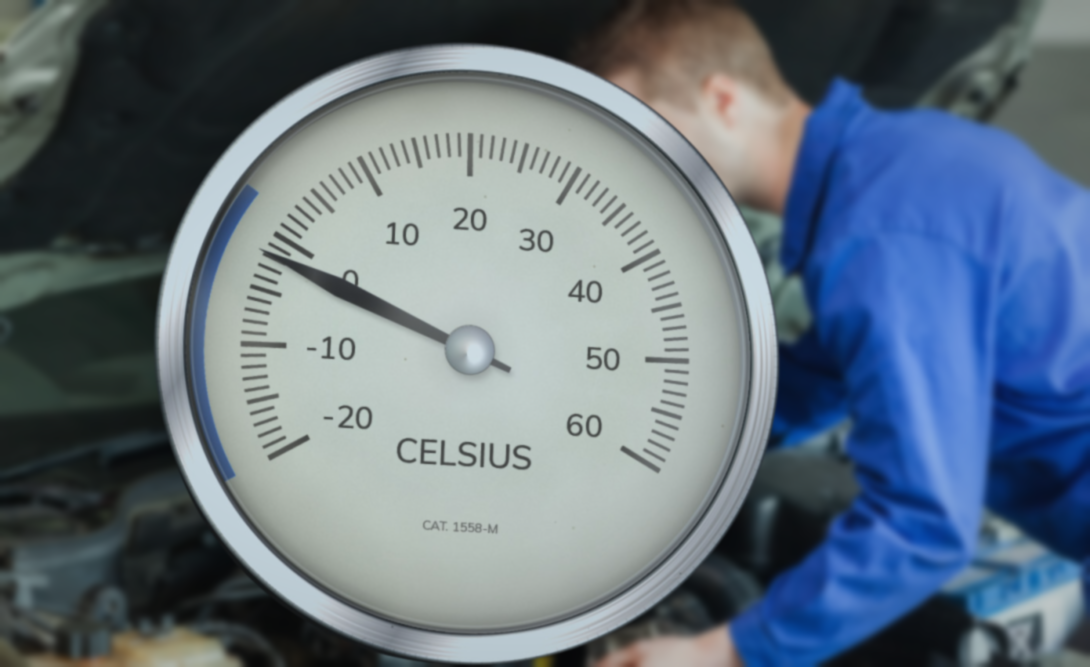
°C -2
